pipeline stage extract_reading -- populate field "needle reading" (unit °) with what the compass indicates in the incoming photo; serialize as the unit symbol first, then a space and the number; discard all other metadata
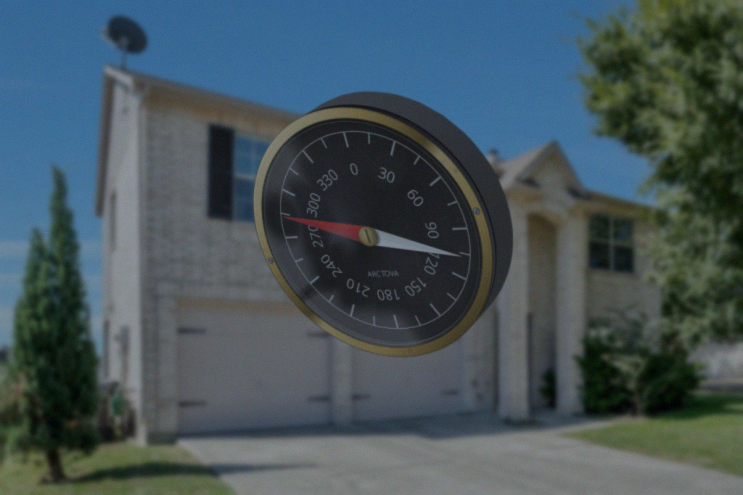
° 285
